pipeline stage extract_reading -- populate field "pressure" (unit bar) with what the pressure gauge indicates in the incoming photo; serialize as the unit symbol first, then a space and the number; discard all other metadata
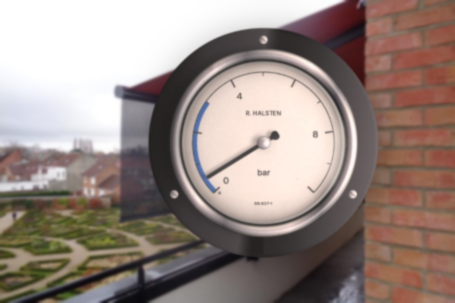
bar 0.5
